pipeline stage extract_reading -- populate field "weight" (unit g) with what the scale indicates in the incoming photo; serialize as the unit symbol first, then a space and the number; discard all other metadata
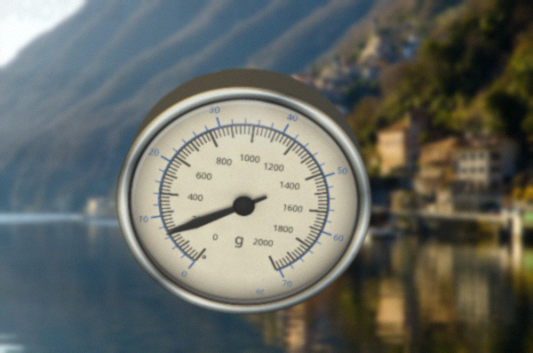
g 200
